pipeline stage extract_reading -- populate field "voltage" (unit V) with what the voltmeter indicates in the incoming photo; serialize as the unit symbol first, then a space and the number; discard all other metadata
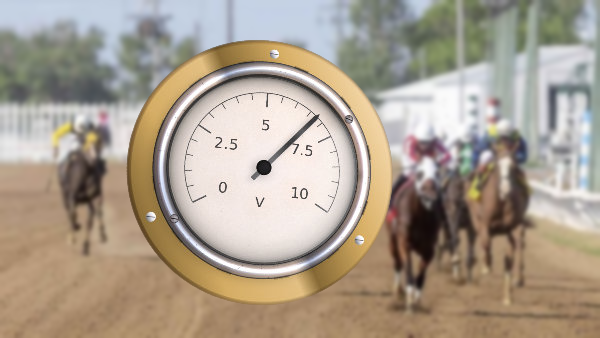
V 6.75
